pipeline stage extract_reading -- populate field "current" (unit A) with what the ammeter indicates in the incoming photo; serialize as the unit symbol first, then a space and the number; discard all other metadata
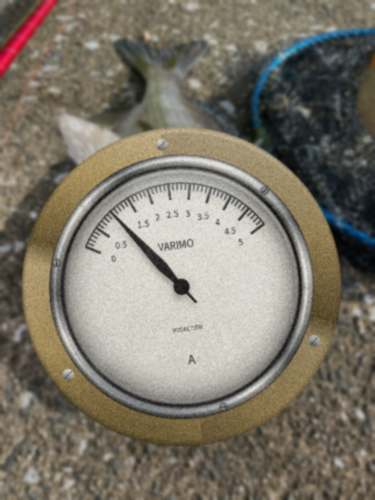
A 1
